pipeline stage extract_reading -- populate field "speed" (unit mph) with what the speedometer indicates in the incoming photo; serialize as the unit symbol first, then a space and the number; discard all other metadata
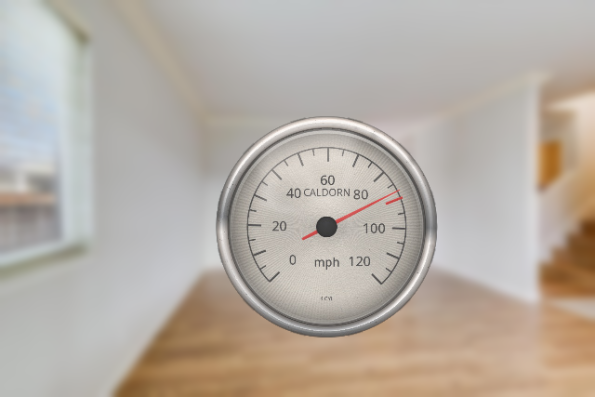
mph 87.5
